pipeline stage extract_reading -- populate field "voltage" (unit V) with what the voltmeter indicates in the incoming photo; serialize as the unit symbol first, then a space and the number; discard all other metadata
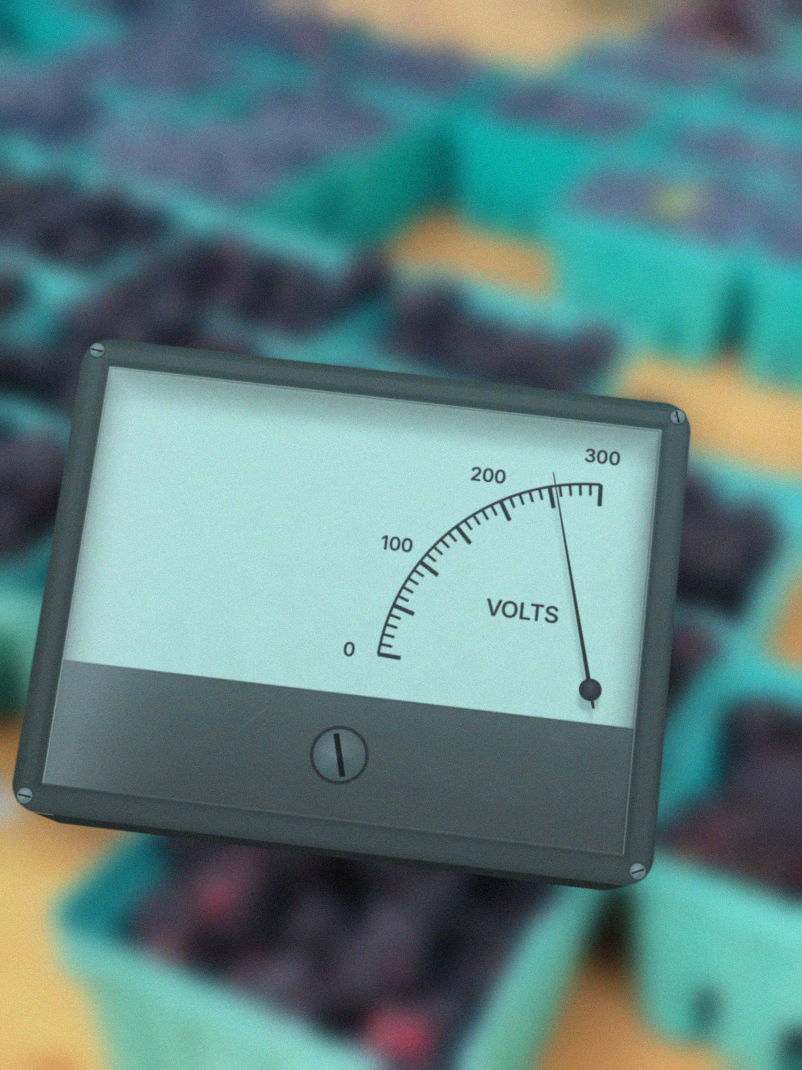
V 255
